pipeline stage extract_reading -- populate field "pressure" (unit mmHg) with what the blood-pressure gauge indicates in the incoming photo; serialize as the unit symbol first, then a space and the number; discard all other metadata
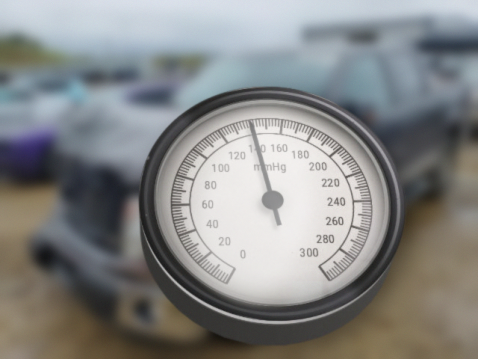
mmHg 140
